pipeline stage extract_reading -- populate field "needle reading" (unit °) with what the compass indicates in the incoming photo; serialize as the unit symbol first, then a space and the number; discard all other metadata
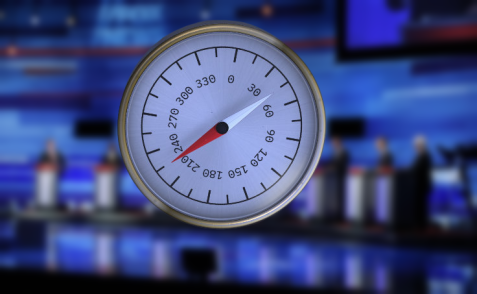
° 225
